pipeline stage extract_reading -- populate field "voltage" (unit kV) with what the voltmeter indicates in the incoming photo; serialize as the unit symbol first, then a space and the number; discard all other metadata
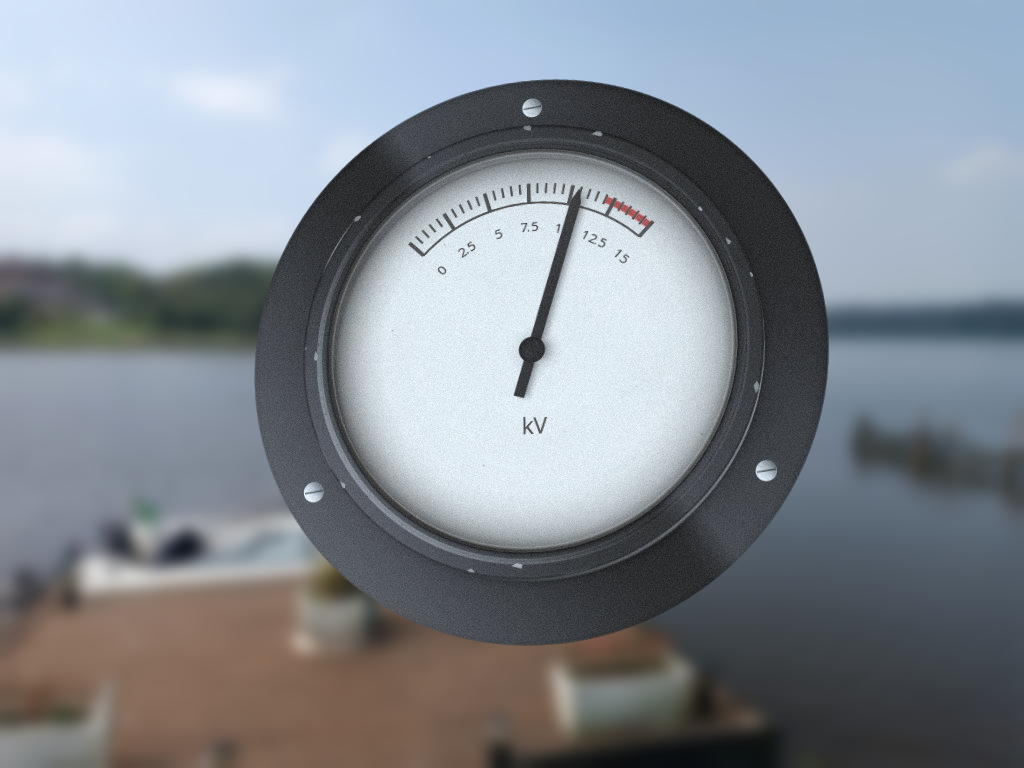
kV 10.5
